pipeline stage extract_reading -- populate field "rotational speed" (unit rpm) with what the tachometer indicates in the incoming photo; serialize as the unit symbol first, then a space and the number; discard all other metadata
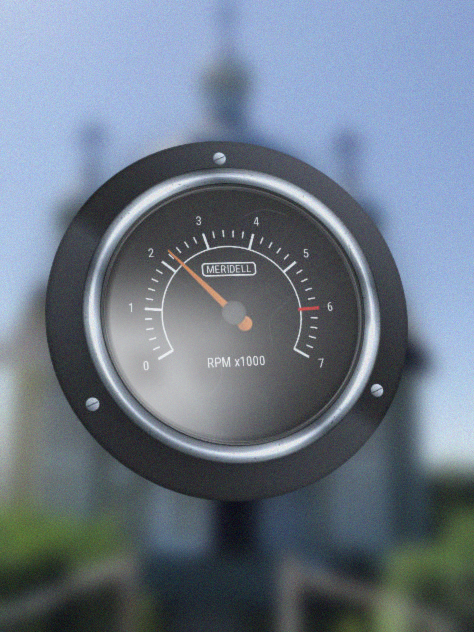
rpm 2200
